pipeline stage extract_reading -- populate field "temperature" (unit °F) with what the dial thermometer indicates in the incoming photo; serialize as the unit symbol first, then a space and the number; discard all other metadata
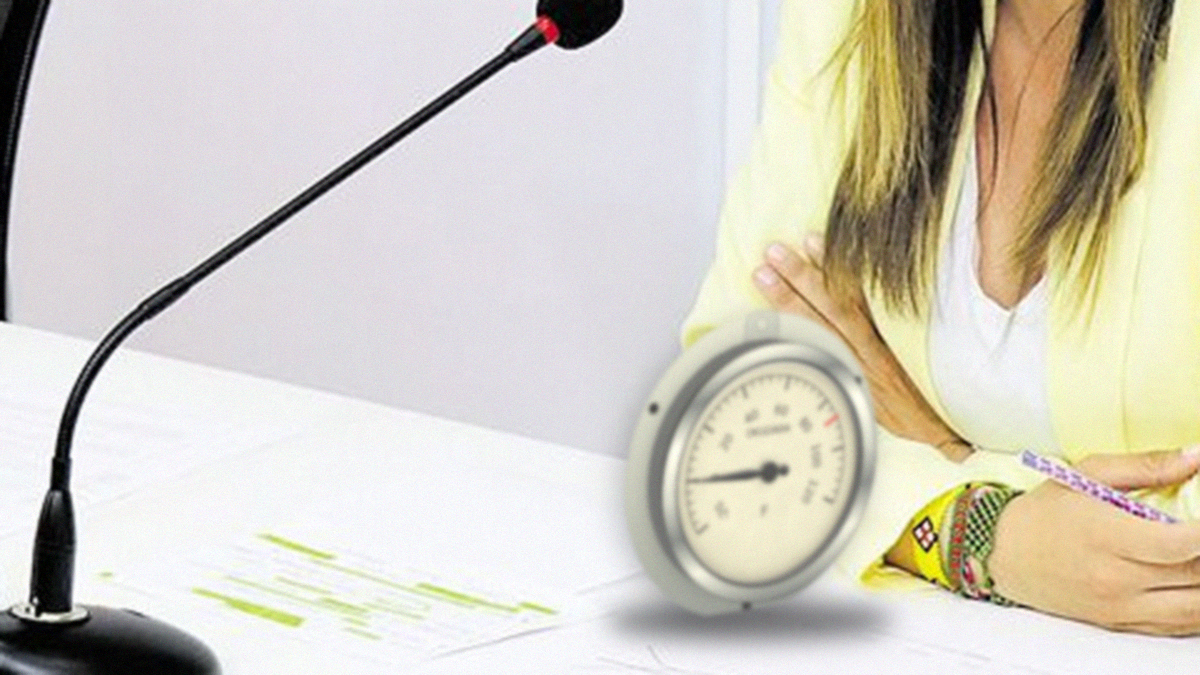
°F 0
